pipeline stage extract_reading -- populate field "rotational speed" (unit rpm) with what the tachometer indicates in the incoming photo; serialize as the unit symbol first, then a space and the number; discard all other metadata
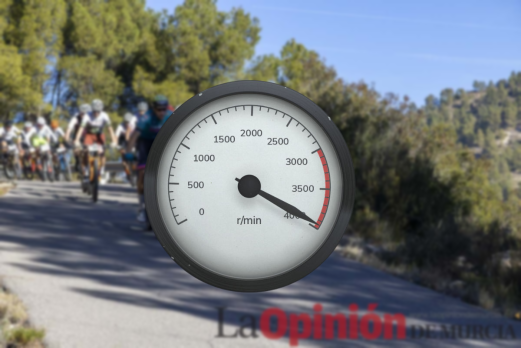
rpm 3950
